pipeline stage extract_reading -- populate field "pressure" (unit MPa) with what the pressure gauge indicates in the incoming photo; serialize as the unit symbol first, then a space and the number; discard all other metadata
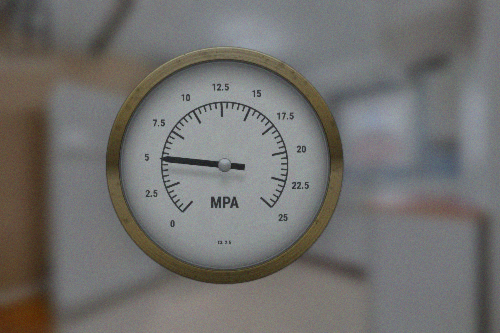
MPa 5
